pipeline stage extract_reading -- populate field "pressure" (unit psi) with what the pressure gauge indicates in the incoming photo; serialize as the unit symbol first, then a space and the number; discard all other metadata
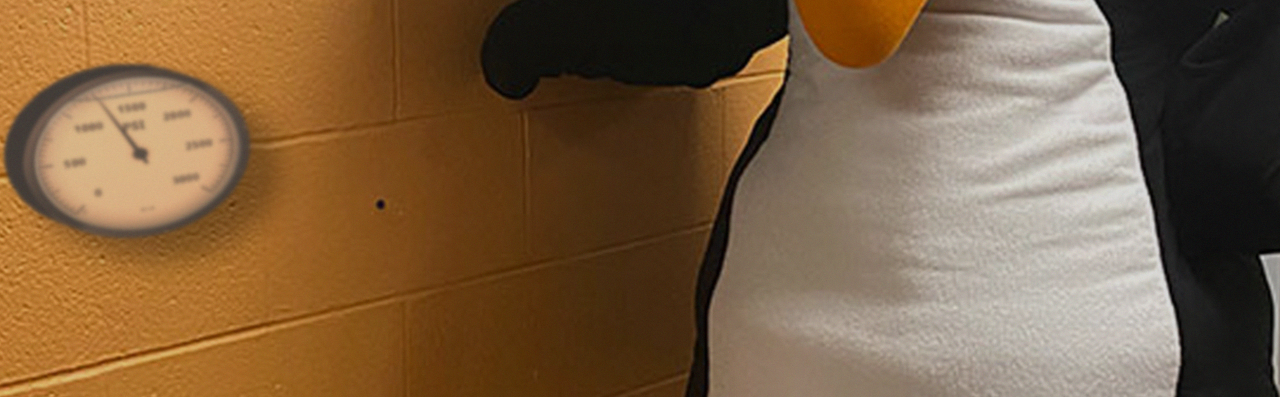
psi 1250
